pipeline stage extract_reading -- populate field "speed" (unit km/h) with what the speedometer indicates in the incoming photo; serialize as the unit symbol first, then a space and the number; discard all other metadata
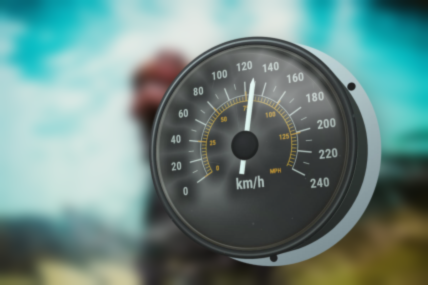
km/h 130
